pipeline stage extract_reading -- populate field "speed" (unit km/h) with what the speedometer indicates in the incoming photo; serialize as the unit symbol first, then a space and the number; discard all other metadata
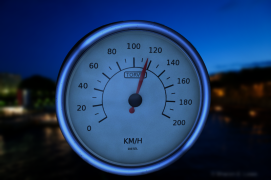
km/h 115
